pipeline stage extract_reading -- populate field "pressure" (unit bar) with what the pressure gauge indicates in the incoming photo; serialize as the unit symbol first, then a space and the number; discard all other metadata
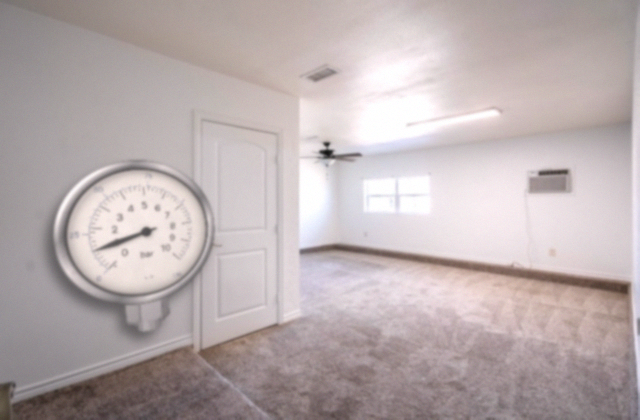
bar 1
